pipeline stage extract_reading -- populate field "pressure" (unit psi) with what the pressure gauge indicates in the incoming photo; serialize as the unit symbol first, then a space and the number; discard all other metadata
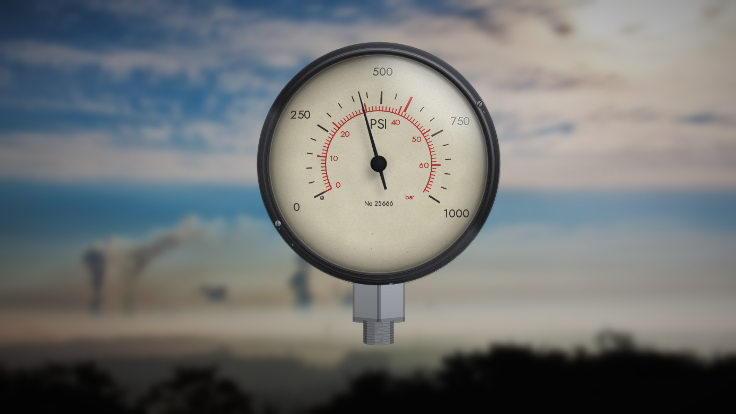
psi 425
